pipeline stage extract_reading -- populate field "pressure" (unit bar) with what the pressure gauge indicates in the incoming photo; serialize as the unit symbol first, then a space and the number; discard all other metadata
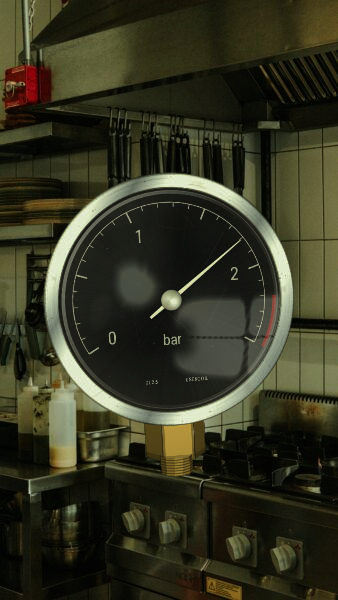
bar 1.8
